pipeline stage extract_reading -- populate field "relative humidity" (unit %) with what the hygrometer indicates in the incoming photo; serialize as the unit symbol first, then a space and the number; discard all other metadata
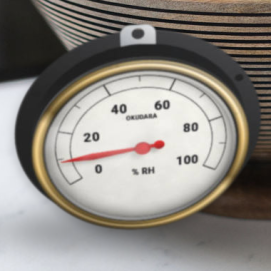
% 10
